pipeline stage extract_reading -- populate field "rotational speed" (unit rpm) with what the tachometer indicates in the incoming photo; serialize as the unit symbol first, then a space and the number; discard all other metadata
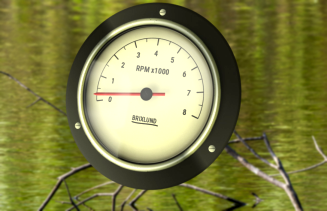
rpm 250
